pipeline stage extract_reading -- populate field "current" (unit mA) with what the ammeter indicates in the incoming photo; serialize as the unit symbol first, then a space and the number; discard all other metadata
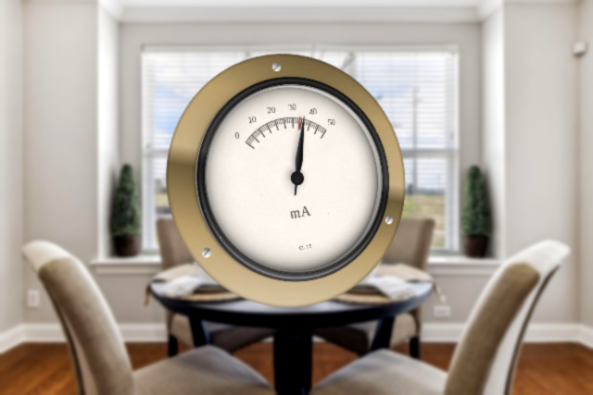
mA 35
